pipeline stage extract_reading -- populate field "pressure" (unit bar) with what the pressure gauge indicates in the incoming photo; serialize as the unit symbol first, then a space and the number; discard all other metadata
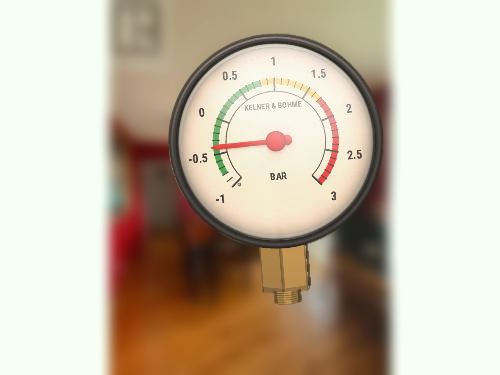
bar -0.4
